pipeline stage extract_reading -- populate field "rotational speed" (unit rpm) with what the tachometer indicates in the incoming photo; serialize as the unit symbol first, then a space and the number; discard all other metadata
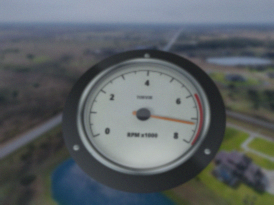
rpm 7250
